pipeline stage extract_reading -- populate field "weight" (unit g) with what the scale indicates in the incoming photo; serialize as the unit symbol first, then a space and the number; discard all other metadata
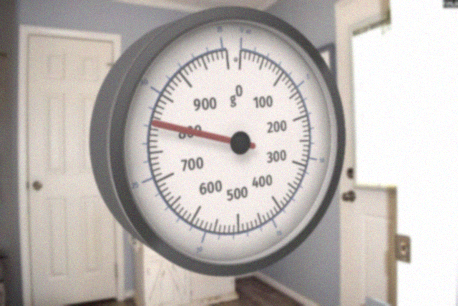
g 800
